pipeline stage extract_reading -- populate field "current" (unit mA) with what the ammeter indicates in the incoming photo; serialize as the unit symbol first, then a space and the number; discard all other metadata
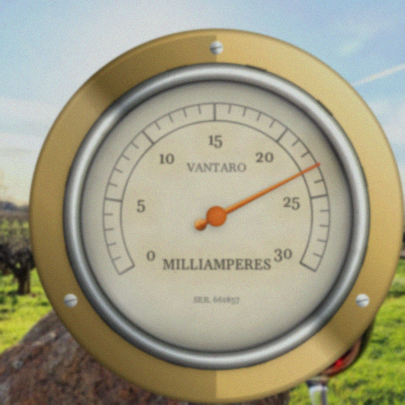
mA 23
